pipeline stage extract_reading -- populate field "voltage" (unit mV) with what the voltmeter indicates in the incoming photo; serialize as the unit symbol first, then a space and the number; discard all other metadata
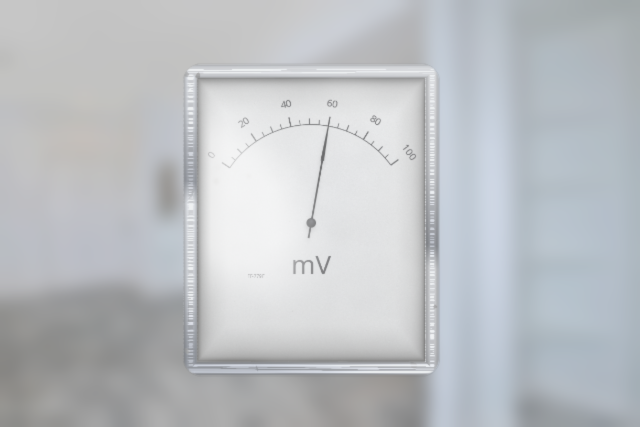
mV 60
